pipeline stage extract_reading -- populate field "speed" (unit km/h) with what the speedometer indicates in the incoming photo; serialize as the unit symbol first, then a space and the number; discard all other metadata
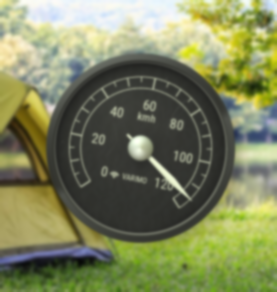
km/h 115
